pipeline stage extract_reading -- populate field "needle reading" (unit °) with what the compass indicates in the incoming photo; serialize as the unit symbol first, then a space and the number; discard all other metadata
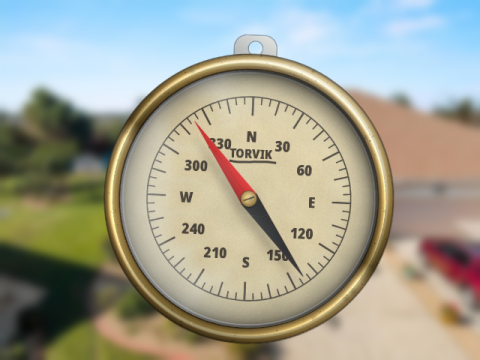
° 322.5
